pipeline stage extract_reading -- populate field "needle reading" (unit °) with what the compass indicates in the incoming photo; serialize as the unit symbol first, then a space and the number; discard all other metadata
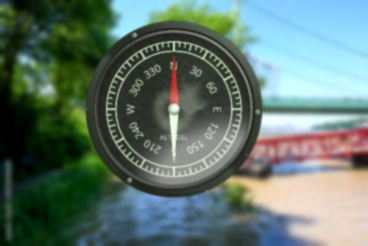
° 0
